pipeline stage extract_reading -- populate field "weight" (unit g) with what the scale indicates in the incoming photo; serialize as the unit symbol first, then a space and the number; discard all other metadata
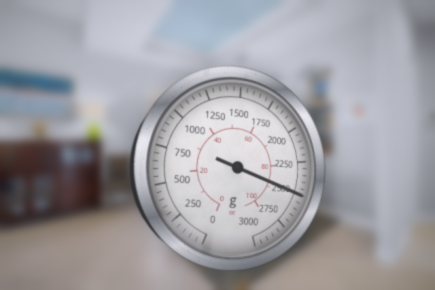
g 2500
